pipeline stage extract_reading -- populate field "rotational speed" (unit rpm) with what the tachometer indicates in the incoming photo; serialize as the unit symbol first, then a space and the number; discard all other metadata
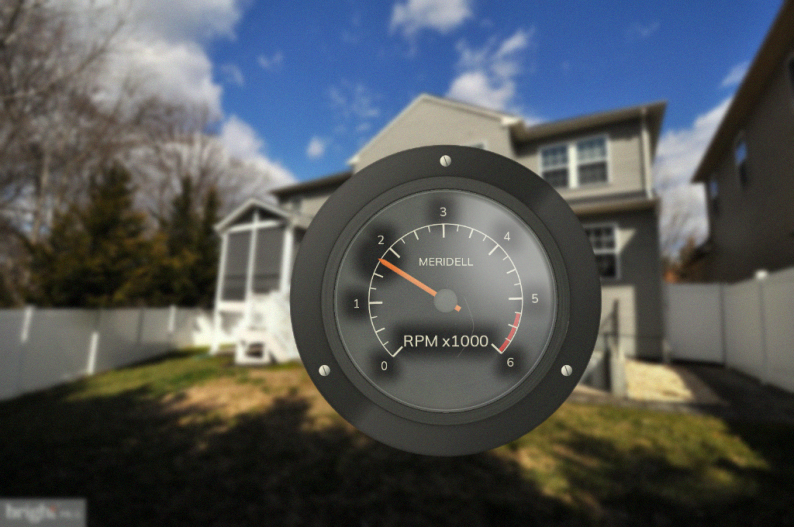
rpm 1750
